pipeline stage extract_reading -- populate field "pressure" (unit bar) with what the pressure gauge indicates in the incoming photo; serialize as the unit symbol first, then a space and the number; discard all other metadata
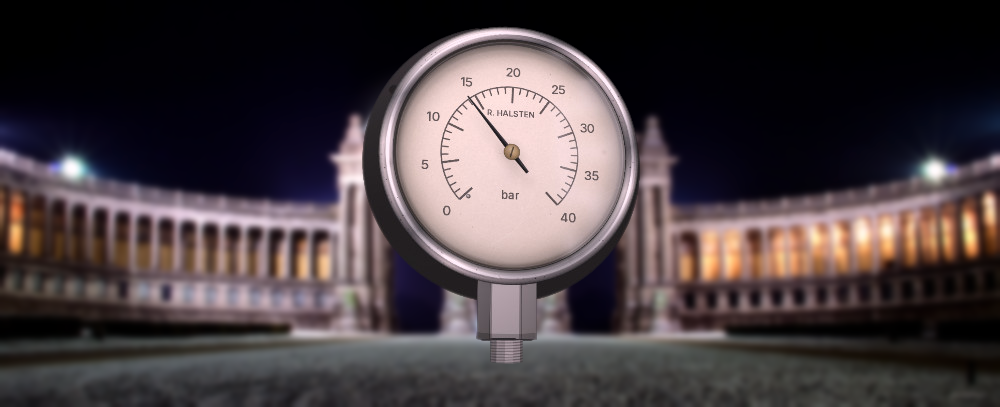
bar 14
